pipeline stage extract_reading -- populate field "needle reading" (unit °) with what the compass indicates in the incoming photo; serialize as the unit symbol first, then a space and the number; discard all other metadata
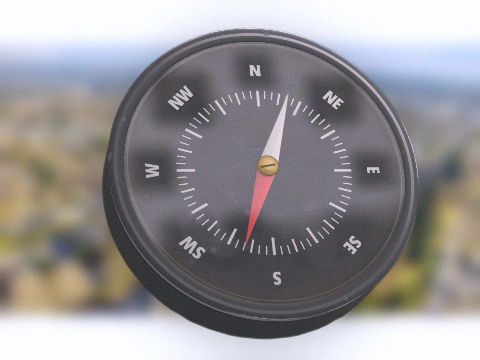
° 200
